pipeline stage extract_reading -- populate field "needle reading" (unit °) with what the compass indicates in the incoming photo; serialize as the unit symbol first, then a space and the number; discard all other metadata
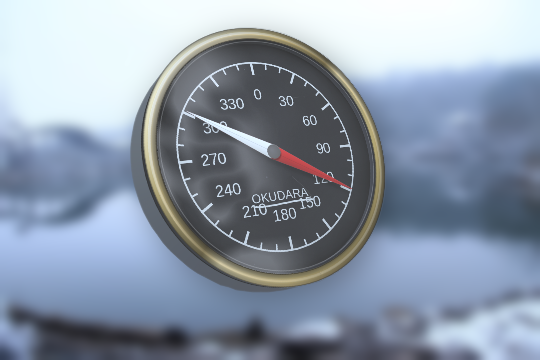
° 120
